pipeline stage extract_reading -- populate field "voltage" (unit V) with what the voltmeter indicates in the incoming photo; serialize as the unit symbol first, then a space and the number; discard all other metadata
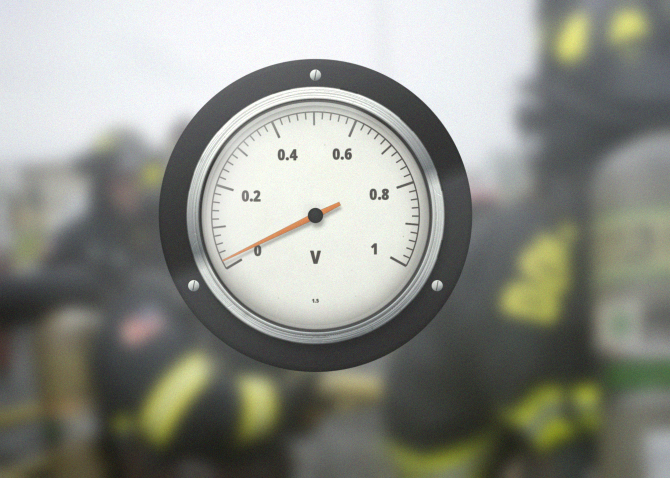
V 0.02
